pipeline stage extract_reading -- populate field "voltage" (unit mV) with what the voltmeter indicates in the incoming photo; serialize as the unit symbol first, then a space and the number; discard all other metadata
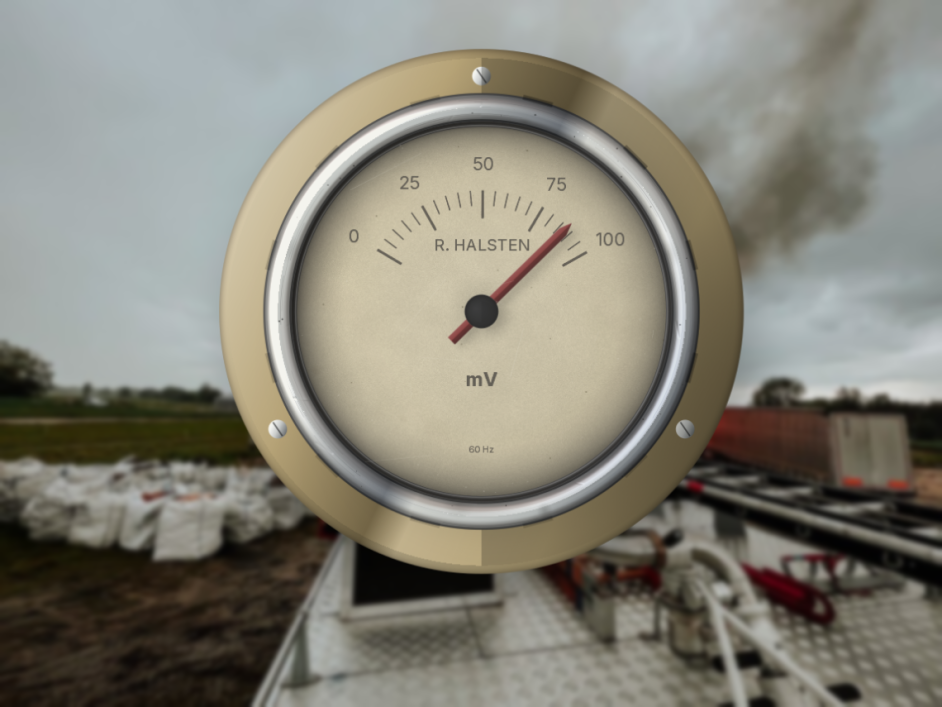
mV 87.5
